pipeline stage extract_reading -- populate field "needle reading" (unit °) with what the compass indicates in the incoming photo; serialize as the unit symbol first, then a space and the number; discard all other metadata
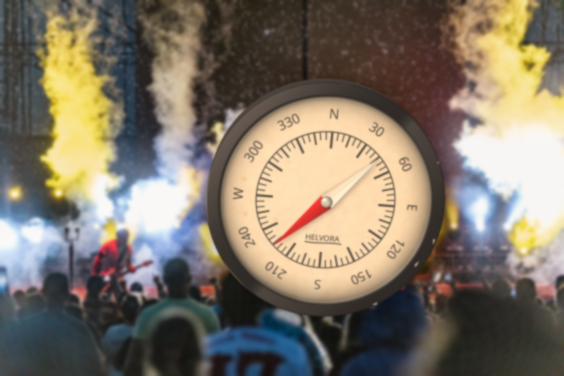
° 225
